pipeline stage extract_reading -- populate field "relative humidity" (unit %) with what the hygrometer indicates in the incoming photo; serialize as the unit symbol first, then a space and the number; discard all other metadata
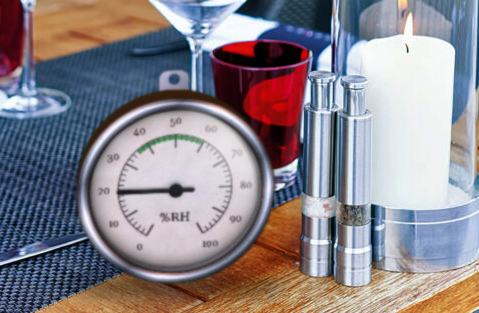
% 20
